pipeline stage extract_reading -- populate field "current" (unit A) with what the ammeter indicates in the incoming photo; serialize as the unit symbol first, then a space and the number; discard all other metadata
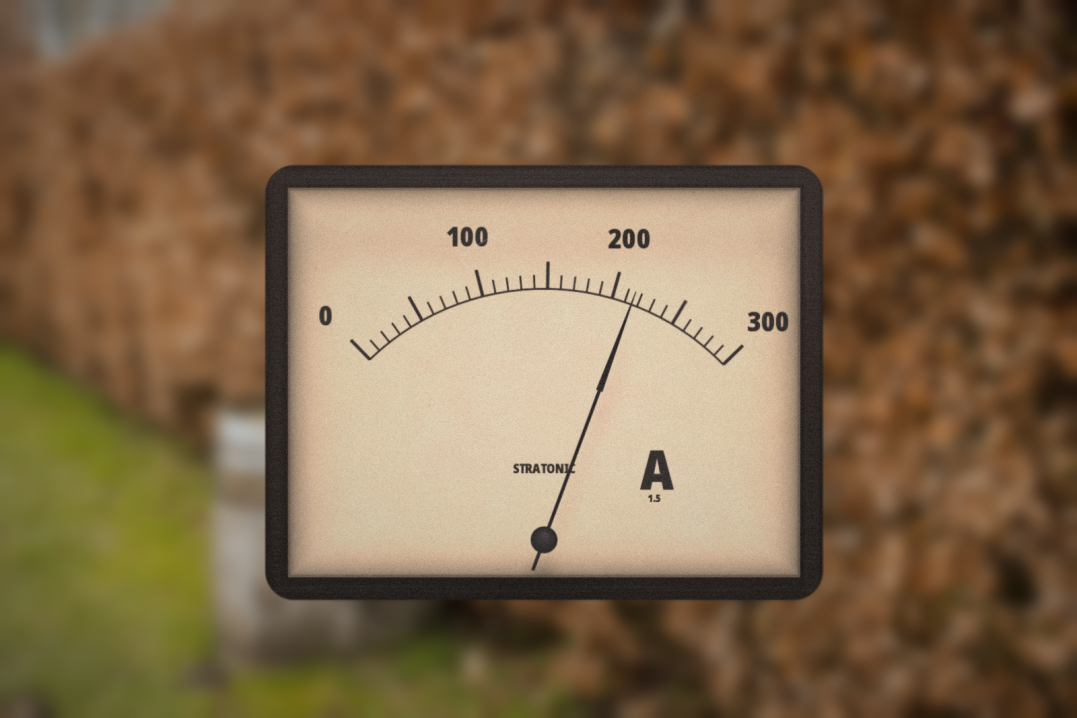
A 215
